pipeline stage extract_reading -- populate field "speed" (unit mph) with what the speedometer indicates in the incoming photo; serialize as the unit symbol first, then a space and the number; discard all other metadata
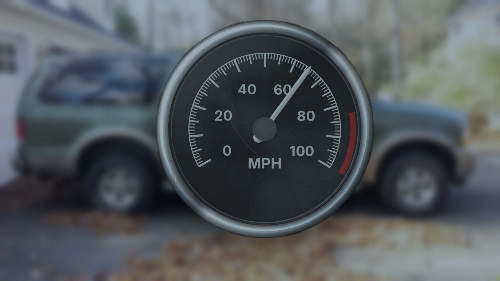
mph 65
